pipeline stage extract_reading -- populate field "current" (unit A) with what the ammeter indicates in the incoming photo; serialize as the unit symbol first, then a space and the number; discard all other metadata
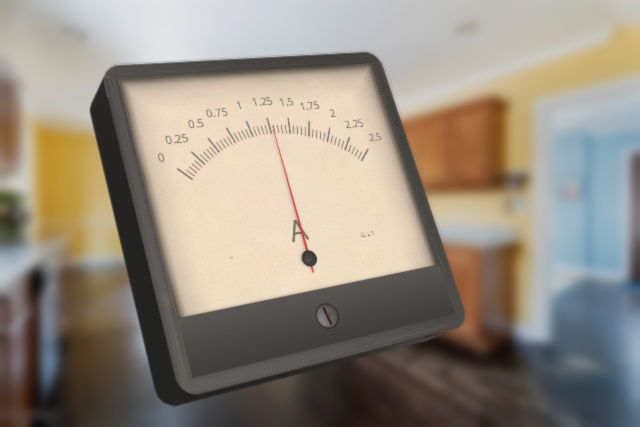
A 1.25
